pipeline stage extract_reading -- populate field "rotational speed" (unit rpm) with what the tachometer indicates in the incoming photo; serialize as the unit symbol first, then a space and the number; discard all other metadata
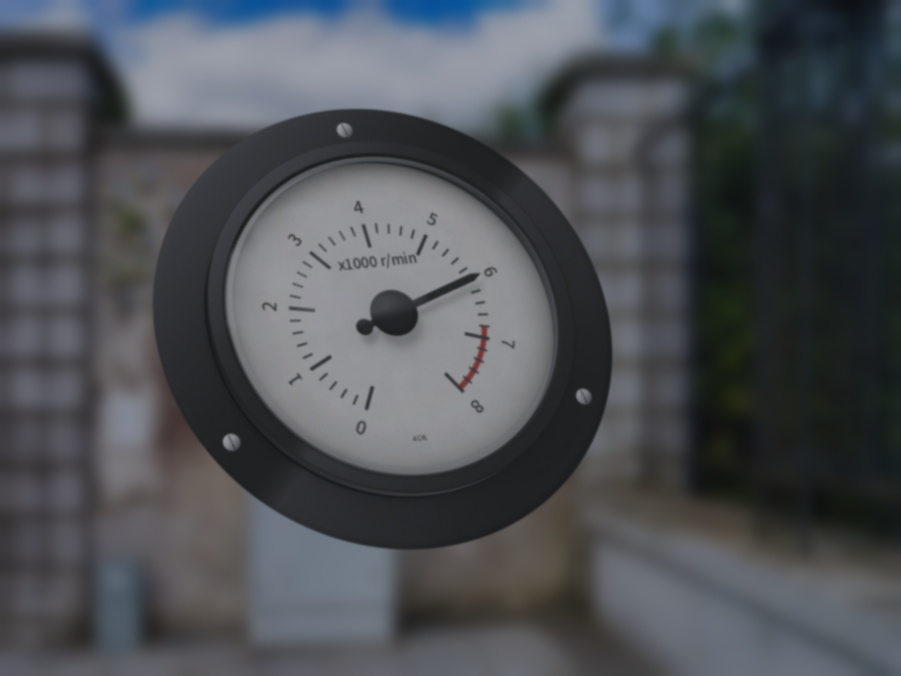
rpm 6000
